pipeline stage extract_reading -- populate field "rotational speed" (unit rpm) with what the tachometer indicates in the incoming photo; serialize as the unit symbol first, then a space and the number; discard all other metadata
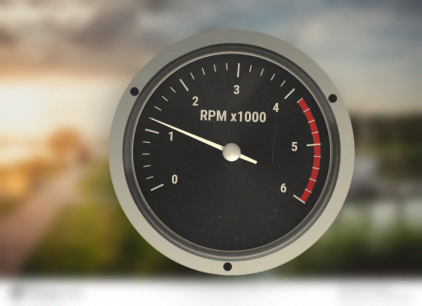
rpm 1200
